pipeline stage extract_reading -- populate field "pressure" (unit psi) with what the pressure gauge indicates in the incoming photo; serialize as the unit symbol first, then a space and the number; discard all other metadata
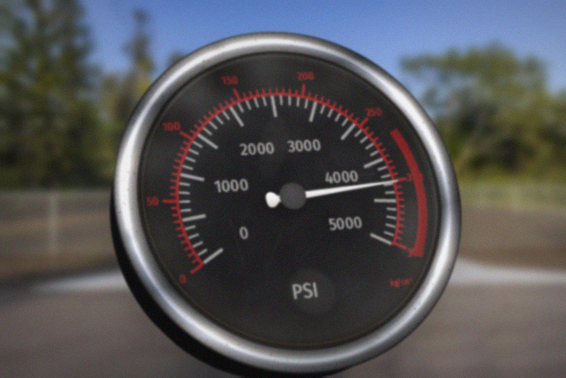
psi 4300
